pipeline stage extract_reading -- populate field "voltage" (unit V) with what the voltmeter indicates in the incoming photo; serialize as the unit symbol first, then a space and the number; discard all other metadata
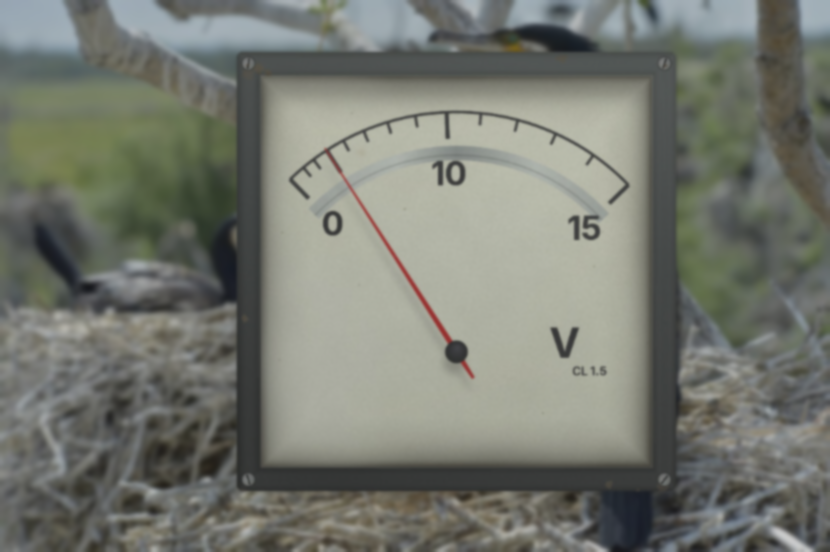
V 5
